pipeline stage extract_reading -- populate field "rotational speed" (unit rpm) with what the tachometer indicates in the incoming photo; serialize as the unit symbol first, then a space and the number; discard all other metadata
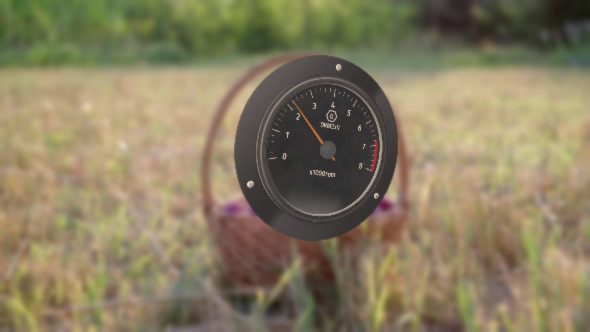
rpm 2200
